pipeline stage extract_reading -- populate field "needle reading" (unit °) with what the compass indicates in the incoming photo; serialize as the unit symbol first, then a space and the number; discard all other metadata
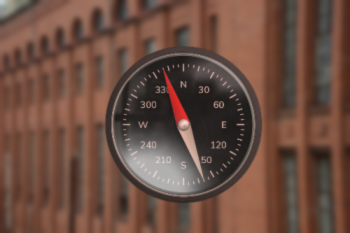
° 340
